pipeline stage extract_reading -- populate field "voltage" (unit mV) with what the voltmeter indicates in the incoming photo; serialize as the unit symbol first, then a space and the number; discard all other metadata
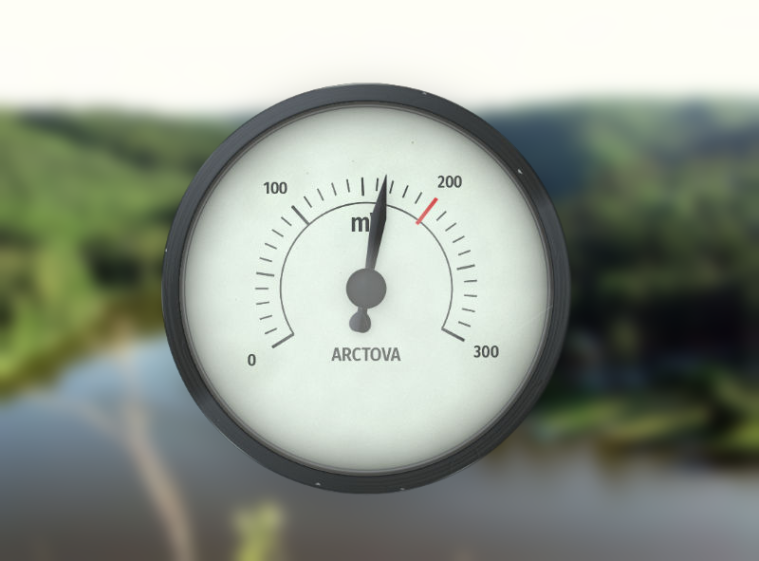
mV 165
